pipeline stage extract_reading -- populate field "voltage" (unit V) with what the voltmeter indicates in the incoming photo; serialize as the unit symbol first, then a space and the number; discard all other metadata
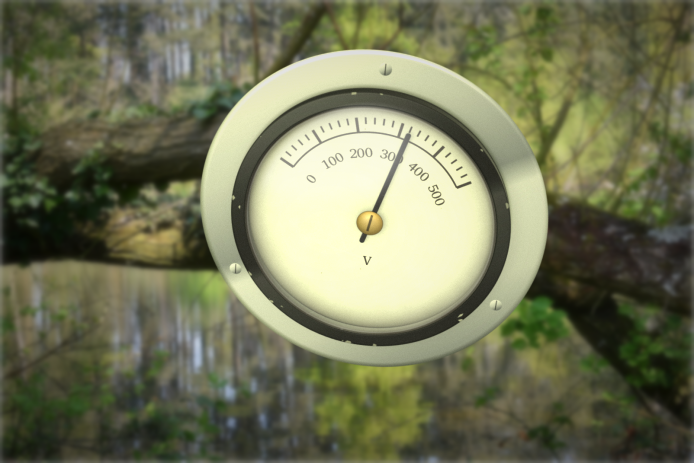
V 320
